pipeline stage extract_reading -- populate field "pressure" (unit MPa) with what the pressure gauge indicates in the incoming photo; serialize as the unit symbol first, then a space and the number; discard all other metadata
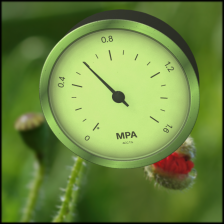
MPa 0.6
